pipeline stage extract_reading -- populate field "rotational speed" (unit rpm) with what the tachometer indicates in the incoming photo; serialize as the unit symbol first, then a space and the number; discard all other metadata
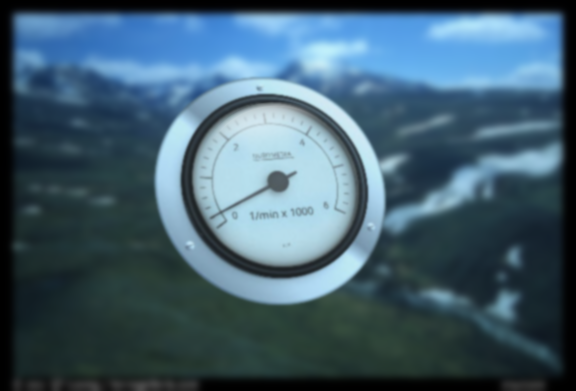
rpm 200
